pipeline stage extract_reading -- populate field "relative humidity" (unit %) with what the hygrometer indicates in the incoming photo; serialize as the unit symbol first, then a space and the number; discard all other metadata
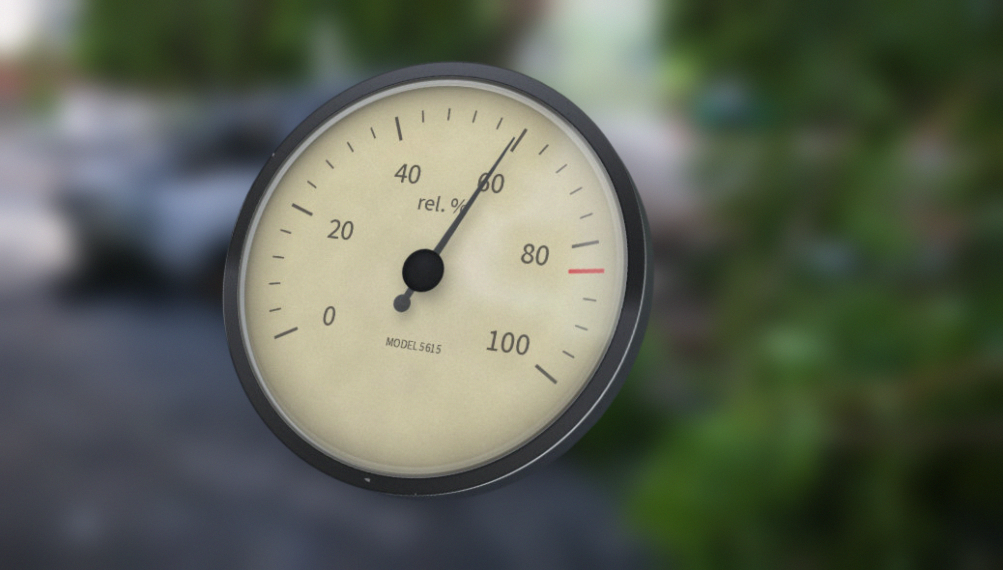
% 60
